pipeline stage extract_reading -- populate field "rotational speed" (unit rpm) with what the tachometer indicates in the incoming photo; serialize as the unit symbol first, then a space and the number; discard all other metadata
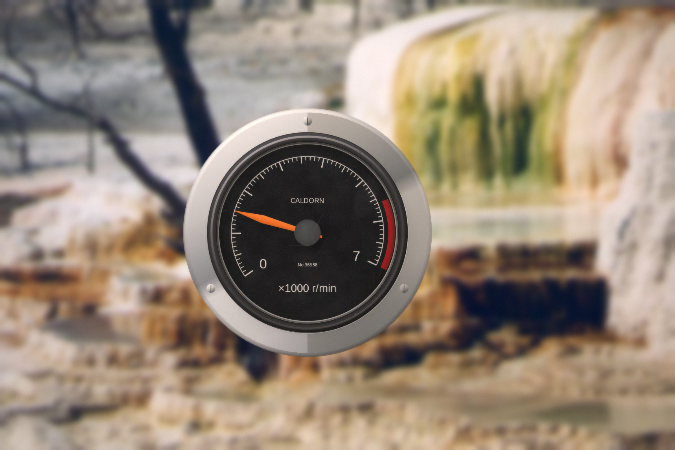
rpm 1500
